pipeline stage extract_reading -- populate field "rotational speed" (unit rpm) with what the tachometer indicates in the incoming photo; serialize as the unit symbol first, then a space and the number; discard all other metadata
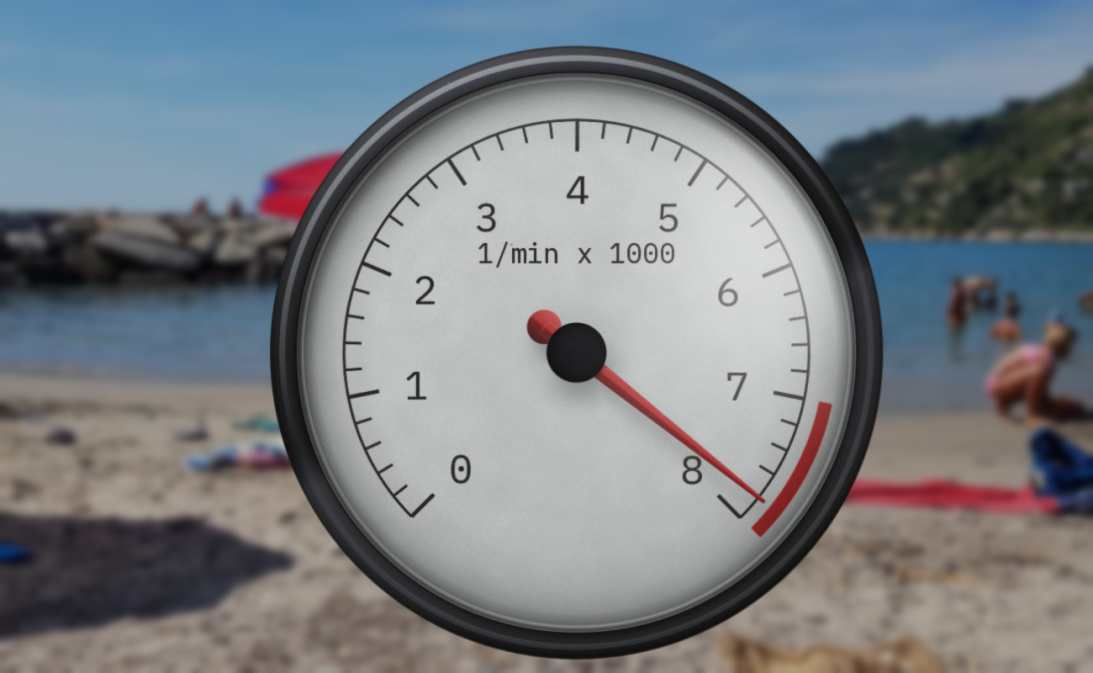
rpm 7800
